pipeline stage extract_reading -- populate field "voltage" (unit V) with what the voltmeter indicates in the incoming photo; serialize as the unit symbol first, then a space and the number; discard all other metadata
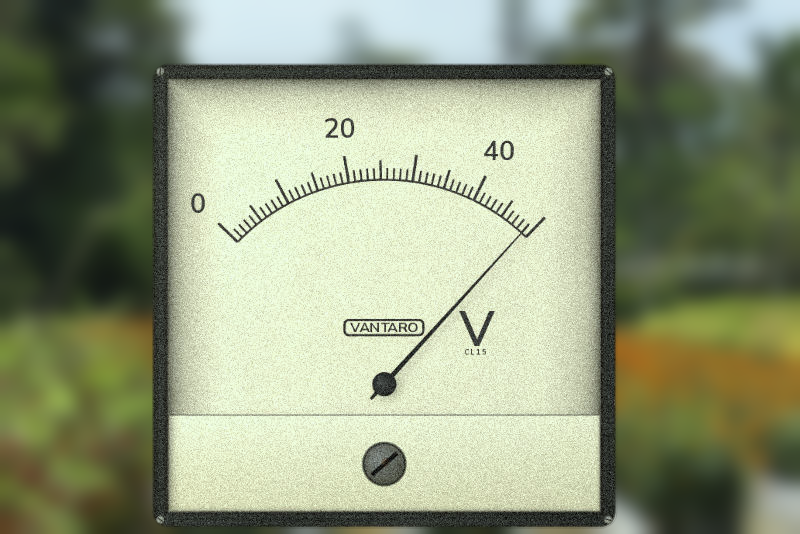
V 49
